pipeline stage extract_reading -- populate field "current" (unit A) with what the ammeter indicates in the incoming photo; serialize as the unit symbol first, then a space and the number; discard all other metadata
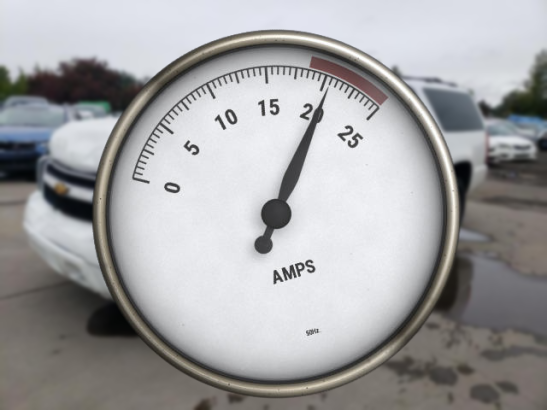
A 20.5
